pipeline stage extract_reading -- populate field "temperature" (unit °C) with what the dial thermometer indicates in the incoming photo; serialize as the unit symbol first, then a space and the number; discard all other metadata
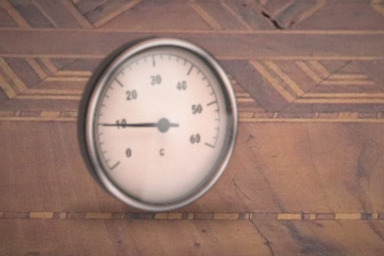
°C 10
